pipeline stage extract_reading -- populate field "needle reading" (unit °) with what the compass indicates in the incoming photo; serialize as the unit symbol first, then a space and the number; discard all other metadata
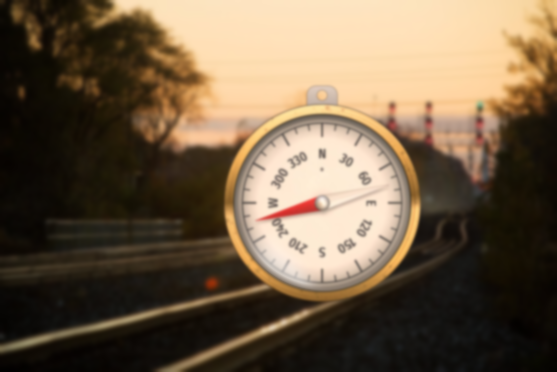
° 255
